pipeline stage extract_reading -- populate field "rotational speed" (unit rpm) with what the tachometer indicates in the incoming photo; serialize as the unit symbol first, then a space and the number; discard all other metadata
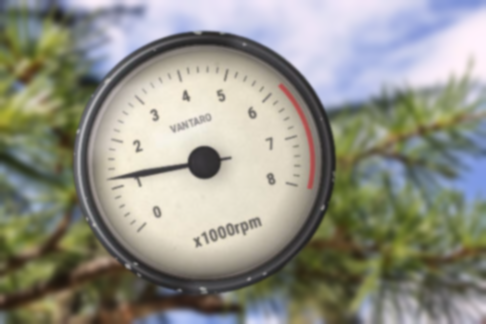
rpm 1200
